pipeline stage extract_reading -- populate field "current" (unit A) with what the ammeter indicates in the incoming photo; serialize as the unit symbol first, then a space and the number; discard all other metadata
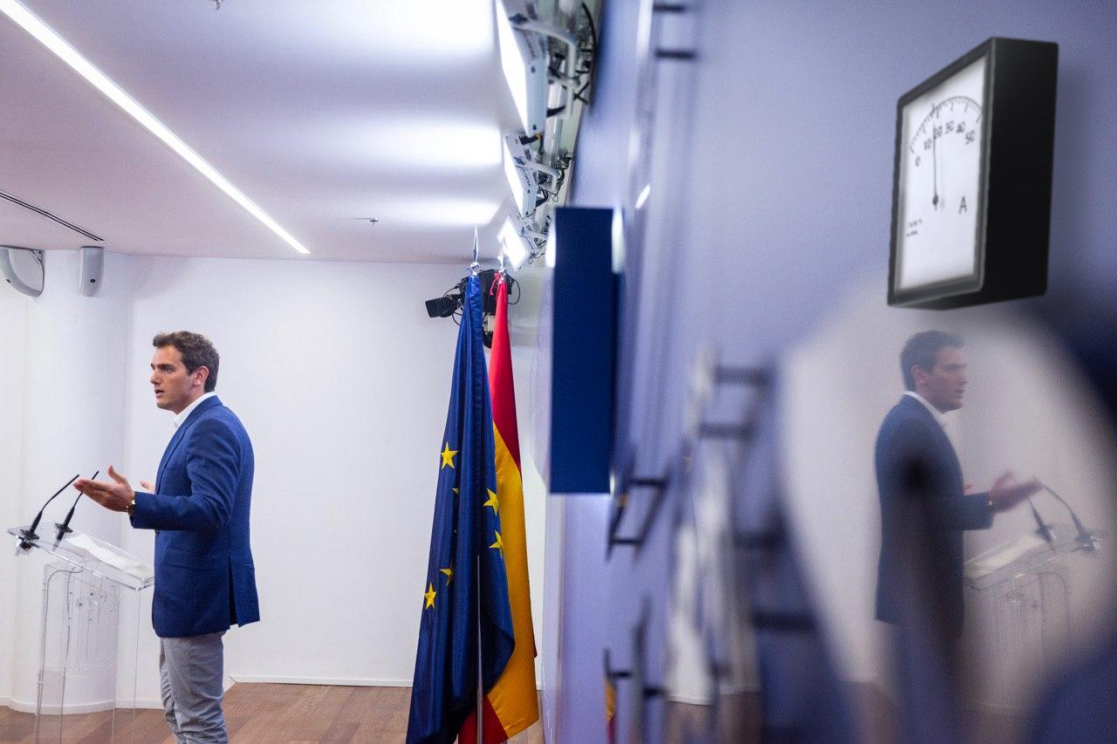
A 20
